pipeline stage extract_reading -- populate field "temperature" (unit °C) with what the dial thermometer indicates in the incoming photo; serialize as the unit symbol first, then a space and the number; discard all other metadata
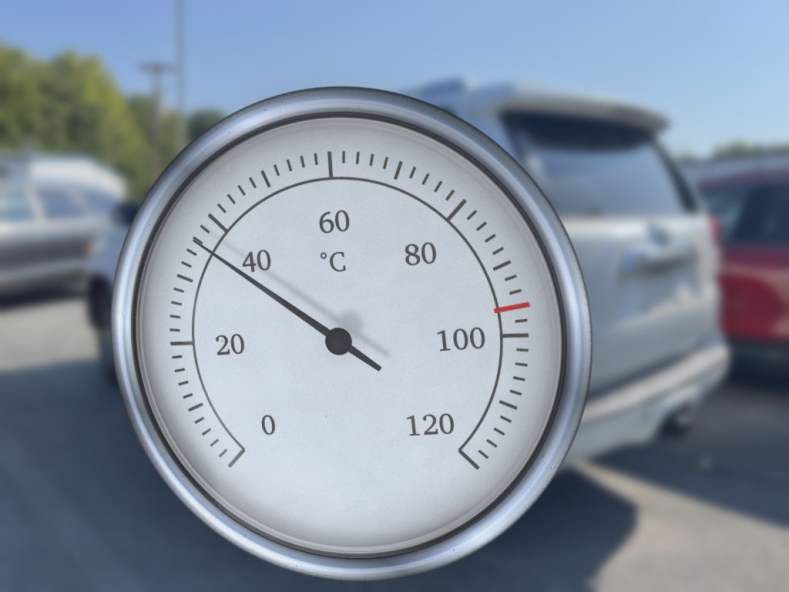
°C 36
